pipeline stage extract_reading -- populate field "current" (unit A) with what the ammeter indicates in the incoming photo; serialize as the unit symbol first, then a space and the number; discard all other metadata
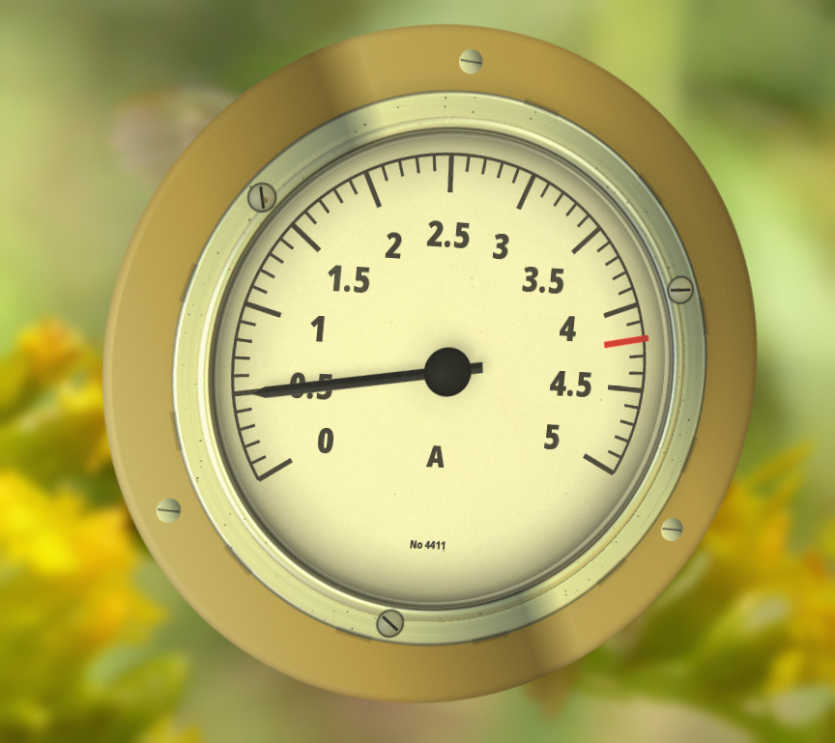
A 0.5
